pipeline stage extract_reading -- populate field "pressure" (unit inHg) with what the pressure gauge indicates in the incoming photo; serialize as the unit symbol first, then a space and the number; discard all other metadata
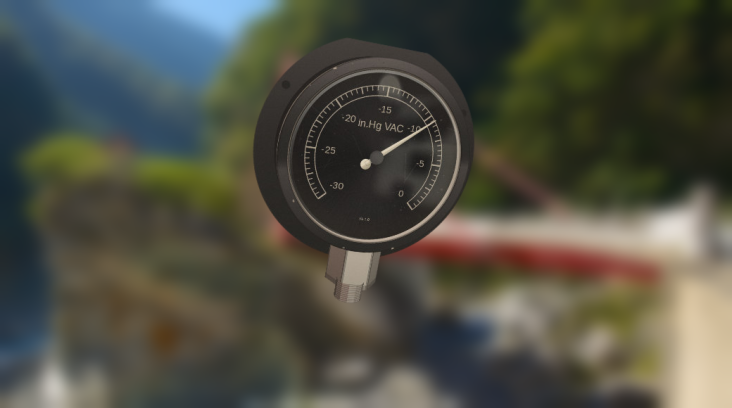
inHg -9.5
